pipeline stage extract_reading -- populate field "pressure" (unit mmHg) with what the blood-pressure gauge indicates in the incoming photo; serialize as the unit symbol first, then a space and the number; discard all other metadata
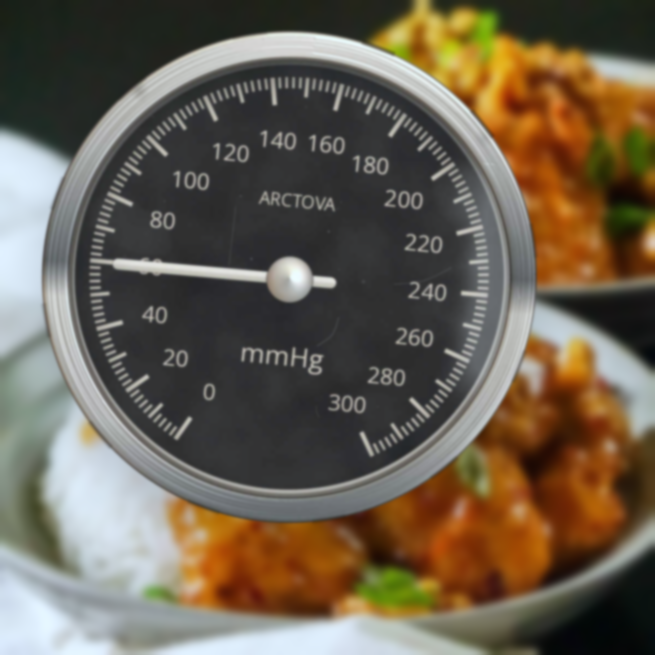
mmHg 60
